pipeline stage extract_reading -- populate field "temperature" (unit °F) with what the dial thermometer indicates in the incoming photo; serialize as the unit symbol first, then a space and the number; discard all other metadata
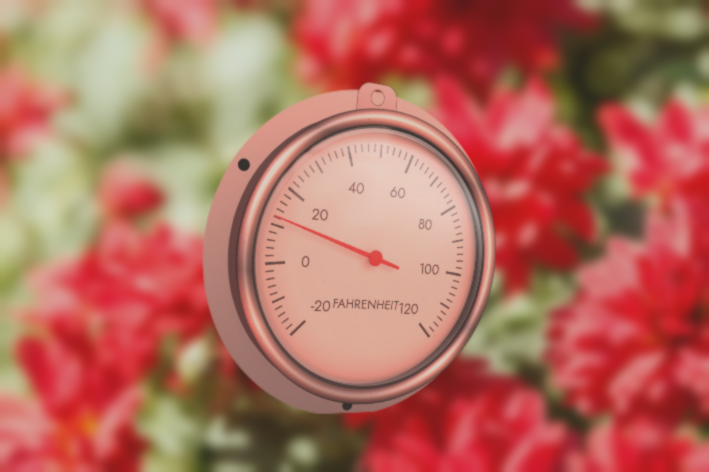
°F 12
